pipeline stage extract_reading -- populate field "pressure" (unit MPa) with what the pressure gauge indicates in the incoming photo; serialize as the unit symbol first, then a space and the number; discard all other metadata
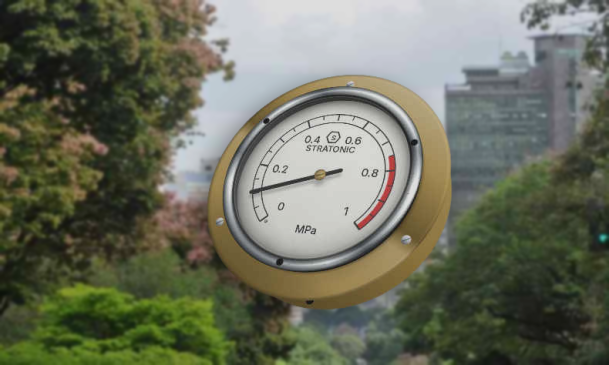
MPa 0.1
